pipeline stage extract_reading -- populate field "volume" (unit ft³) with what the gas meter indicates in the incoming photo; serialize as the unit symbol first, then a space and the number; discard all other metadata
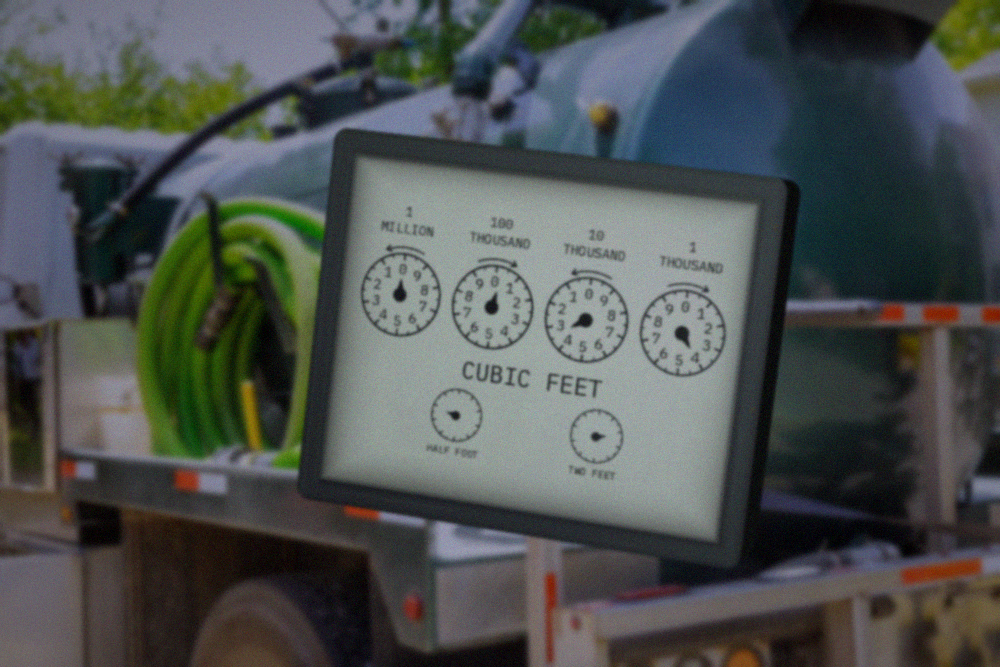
ft³ 3400
